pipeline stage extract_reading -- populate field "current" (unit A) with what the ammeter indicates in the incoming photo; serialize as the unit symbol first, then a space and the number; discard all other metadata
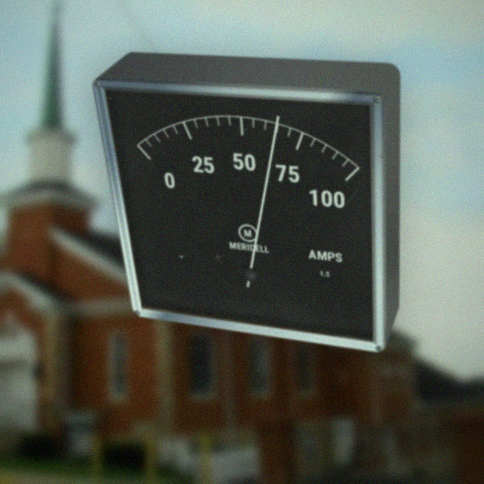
A 65
